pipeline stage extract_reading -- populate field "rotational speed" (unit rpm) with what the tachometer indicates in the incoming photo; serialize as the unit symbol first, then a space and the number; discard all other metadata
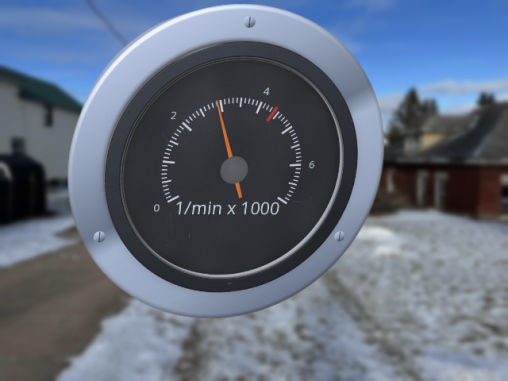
rpm 2900
